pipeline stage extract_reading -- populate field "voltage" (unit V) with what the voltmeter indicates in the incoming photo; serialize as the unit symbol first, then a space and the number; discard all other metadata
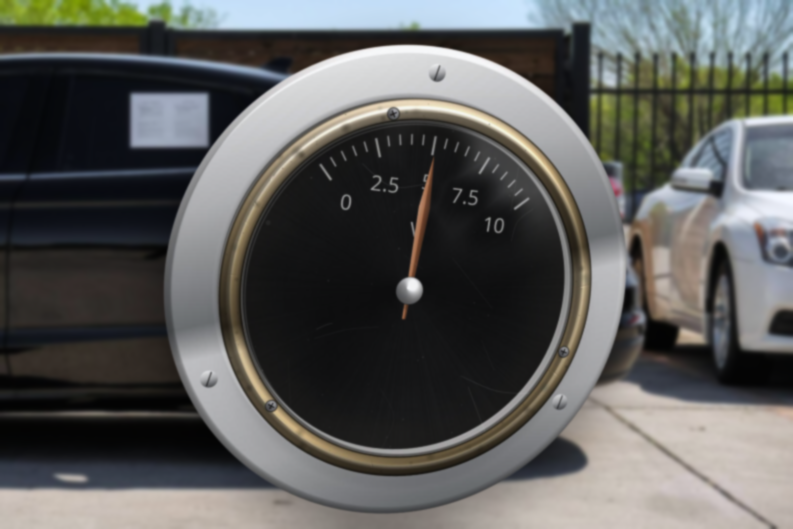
V 5
